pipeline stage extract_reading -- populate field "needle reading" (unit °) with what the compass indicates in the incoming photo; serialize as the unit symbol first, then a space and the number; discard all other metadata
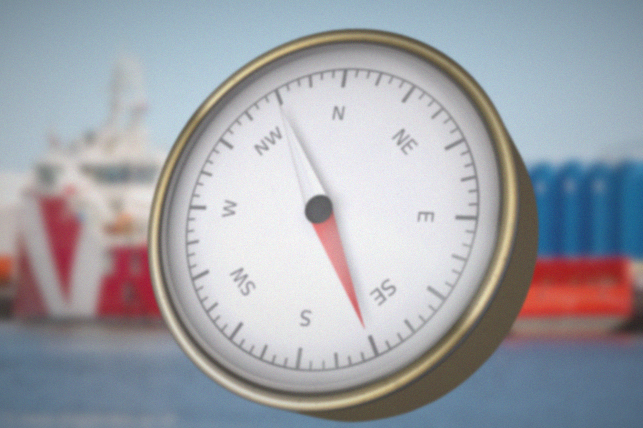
° 150
